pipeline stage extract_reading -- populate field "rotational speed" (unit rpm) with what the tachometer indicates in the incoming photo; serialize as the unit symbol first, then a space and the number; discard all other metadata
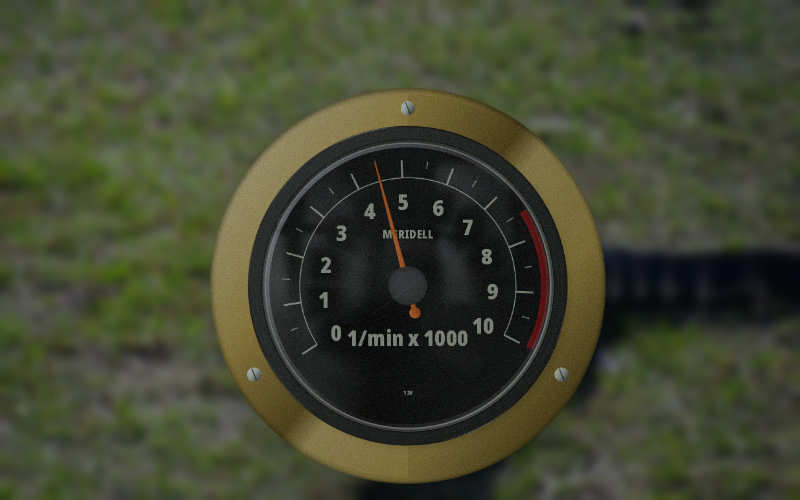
rpm 4500
